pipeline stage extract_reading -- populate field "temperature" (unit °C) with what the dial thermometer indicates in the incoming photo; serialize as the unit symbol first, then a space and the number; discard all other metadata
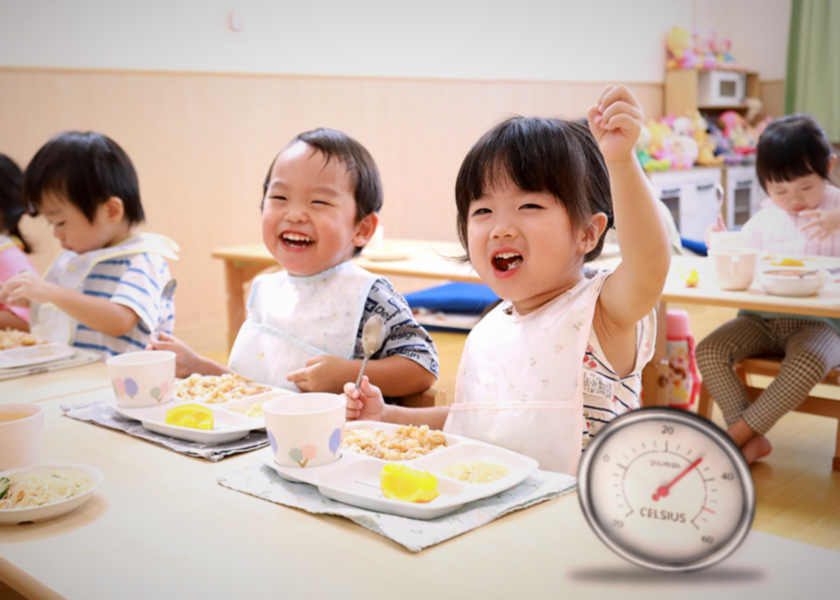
°C 32
